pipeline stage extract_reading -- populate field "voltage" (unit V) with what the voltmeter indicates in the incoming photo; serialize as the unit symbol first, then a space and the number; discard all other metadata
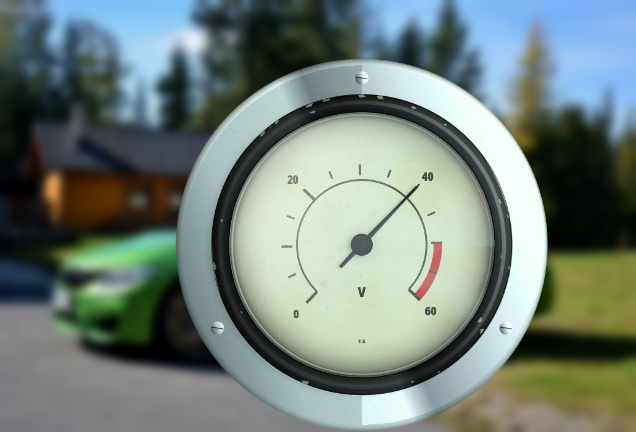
V 40
